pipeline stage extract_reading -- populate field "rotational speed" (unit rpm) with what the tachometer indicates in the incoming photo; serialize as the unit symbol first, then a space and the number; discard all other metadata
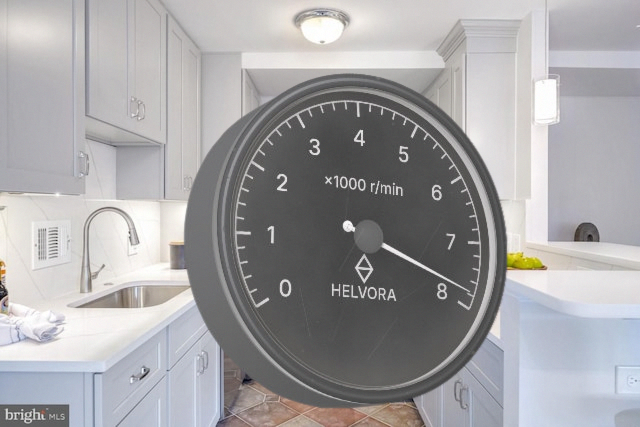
rpm 7800
